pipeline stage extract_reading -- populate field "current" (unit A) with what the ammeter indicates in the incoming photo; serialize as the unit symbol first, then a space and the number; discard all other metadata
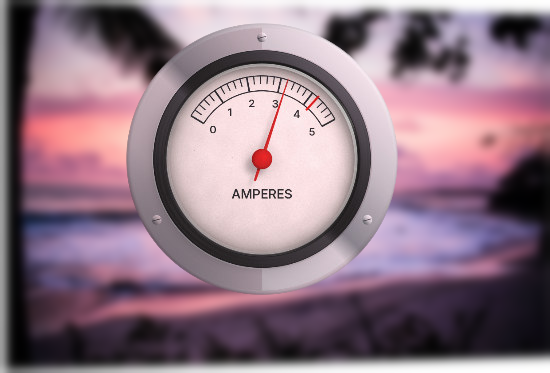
A 3.2
